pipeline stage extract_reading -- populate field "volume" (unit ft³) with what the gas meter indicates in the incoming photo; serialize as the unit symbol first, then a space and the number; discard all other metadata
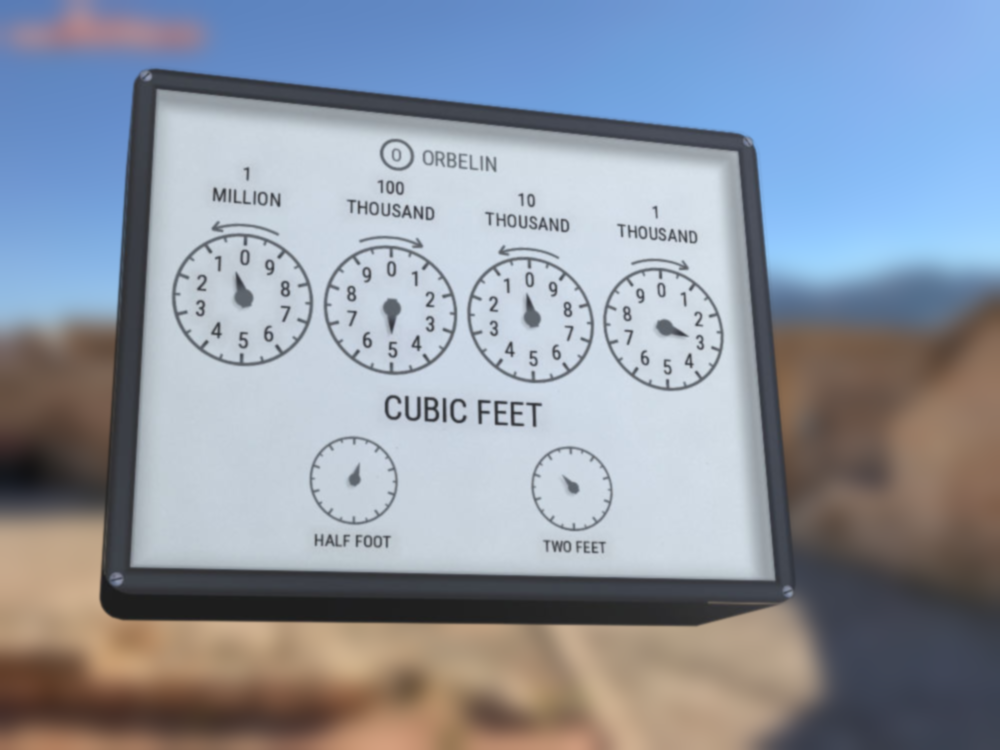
ft³ 50300
